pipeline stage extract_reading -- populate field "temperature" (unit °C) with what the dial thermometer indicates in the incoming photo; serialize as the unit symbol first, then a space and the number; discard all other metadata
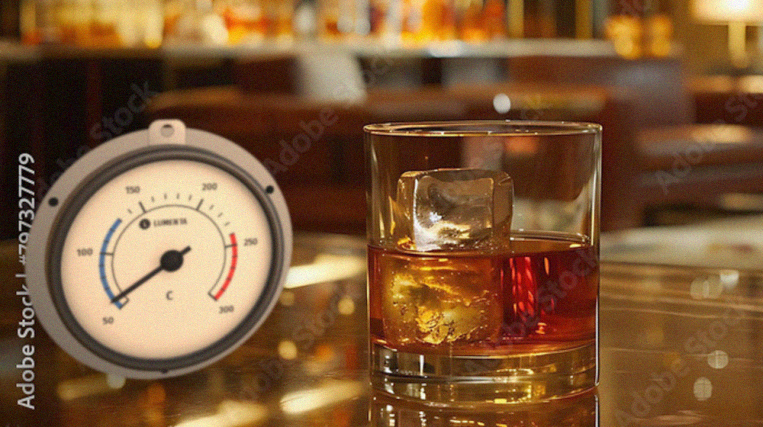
°C 60
